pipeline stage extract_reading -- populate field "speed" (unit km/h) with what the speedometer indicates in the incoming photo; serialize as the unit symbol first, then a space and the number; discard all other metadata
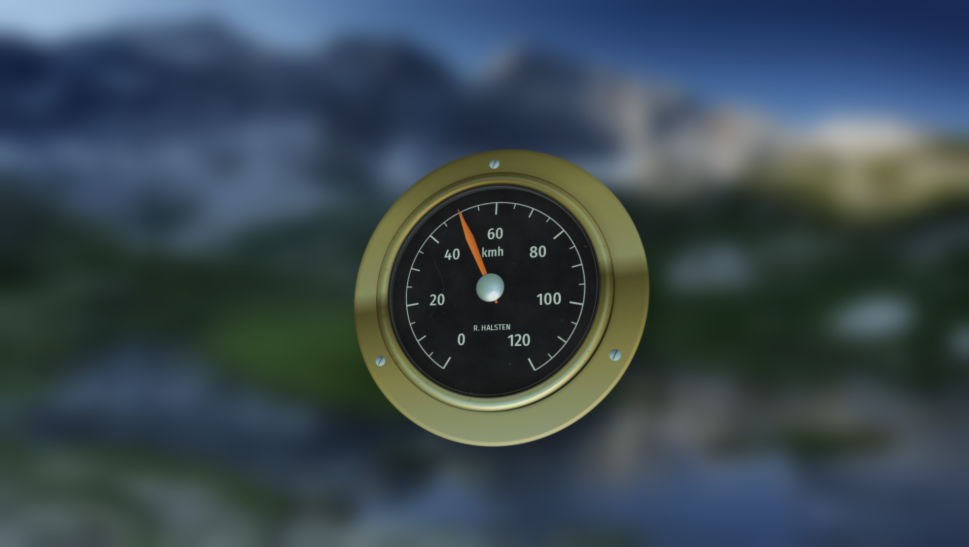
km/h 50
